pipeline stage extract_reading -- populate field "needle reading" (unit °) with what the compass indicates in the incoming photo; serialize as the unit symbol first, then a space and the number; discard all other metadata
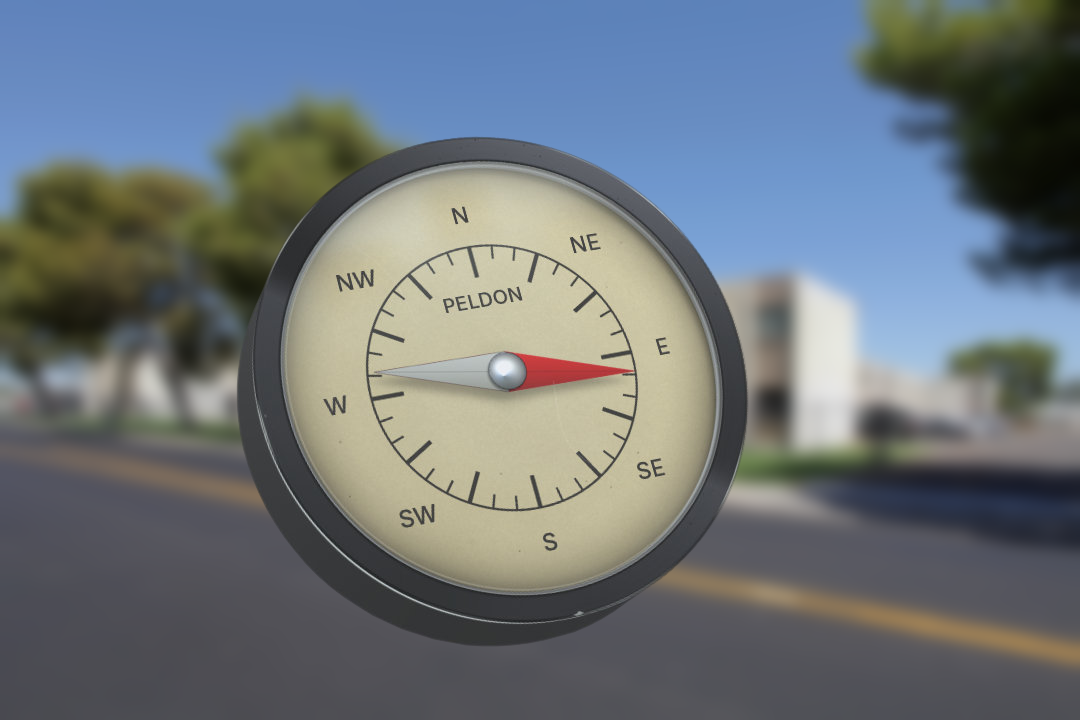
° 100
